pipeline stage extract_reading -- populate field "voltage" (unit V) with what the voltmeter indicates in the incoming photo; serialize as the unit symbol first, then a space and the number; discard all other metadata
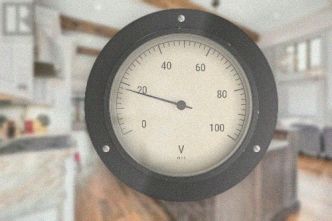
V 18
